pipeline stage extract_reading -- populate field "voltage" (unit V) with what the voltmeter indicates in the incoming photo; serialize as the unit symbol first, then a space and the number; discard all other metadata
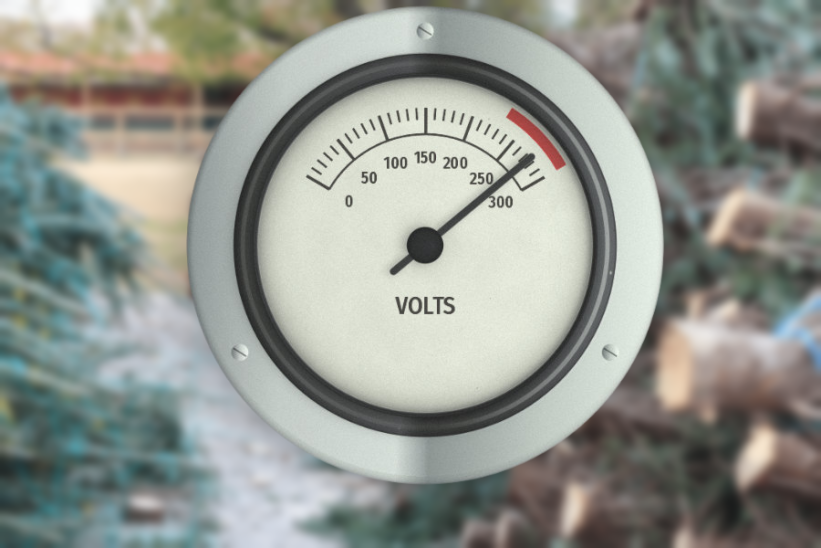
V 275
